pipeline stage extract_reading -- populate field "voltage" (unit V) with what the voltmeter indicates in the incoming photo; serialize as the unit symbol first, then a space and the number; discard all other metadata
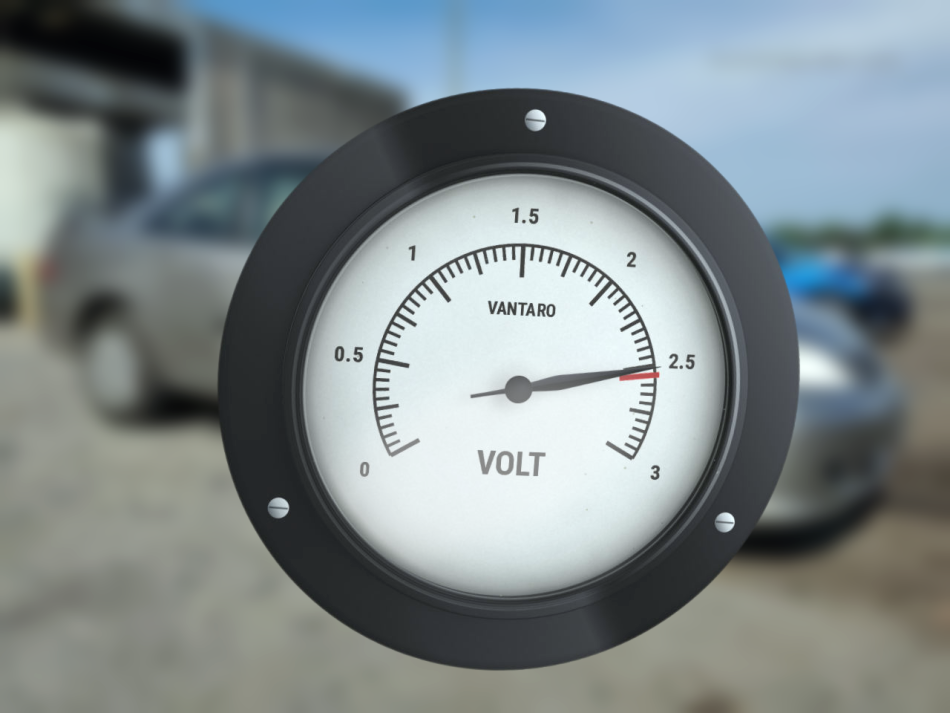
V 2.5
